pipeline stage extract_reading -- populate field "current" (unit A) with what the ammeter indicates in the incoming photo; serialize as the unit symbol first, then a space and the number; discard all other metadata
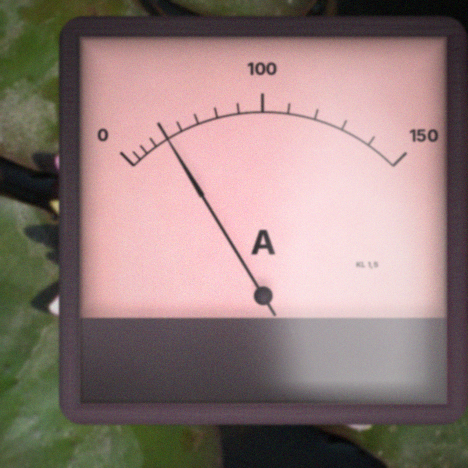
A 50
